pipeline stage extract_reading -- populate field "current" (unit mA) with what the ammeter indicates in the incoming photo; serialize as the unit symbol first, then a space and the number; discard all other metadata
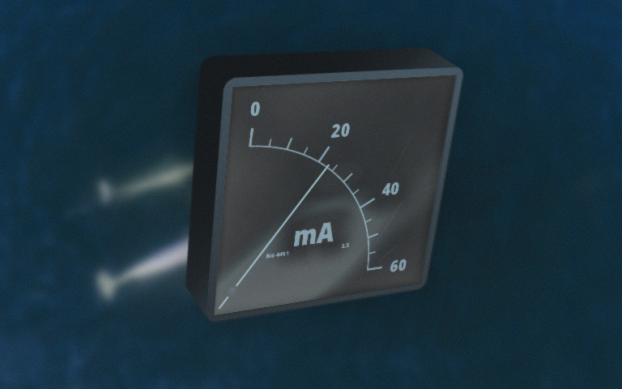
mA 22.5
